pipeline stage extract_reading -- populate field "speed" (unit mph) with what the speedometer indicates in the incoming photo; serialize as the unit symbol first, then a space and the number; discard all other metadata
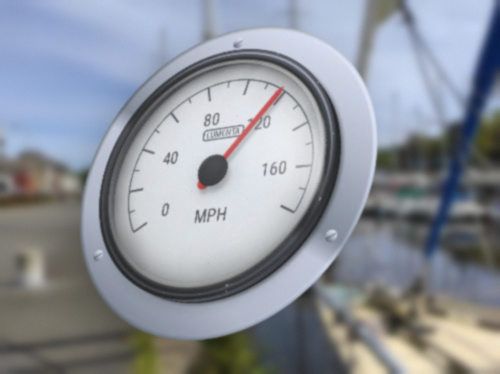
mph 120
